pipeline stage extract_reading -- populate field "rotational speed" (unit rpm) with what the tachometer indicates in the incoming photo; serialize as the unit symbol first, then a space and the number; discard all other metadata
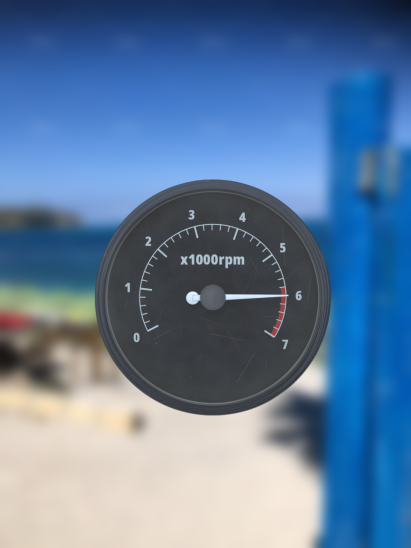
rpm 6000
